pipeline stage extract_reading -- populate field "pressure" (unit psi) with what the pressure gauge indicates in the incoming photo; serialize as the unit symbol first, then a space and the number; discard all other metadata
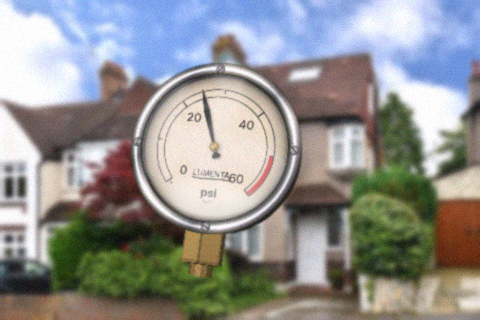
psi 25
